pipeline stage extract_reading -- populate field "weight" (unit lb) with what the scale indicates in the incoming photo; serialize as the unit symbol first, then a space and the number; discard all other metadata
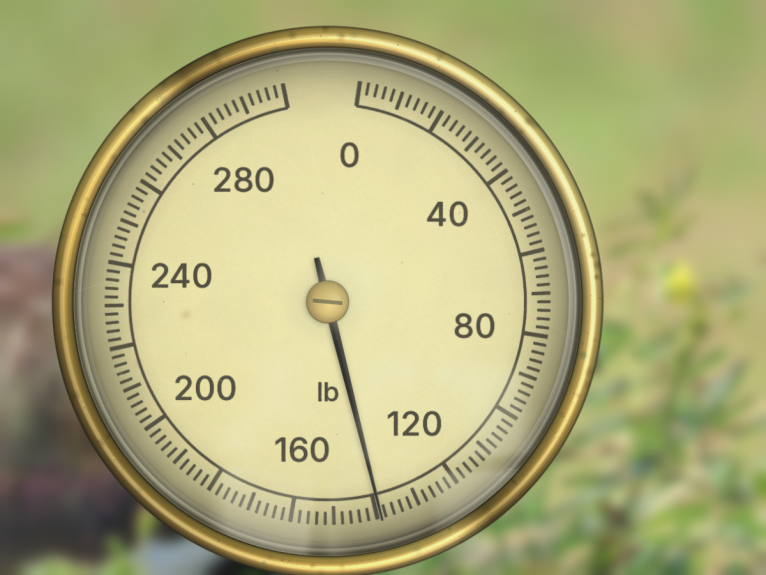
lb 139
